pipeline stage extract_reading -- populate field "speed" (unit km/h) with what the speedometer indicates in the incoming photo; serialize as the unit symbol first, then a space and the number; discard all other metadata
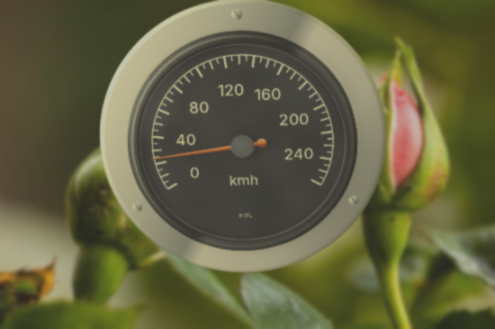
km/h 25
